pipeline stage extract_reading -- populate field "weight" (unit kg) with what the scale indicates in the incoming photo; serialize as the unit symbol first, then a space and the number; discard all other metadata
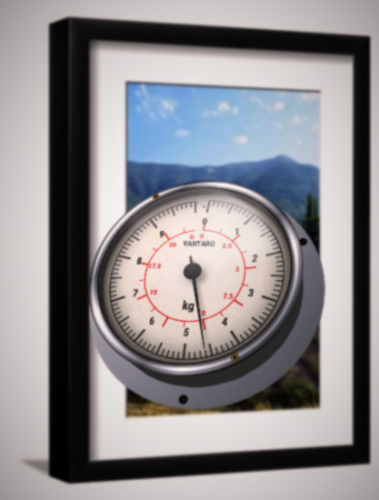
kg 4.6
